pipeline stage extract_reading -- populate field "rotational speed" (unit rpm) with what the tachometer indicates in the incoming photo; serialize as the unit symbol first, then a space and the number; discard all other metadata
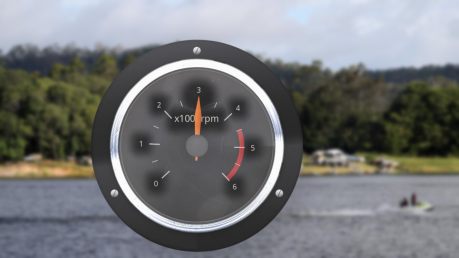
rpm 3000
